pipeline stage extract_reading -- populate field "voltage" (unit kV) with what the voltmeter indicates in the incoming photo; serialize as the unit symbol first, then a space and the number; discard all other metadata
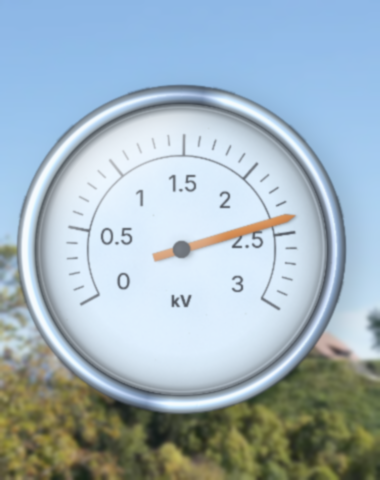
kV 2.4
